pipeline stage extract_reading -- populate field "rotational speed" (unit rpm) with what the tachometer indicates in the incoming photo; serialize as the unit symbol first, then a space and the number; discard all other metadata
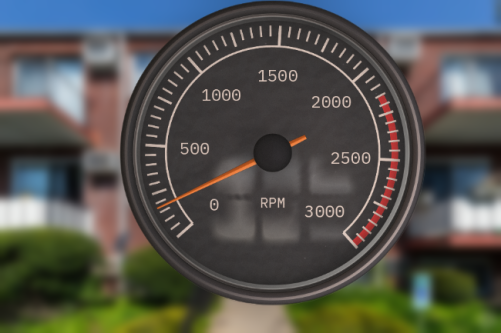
rpm 175
